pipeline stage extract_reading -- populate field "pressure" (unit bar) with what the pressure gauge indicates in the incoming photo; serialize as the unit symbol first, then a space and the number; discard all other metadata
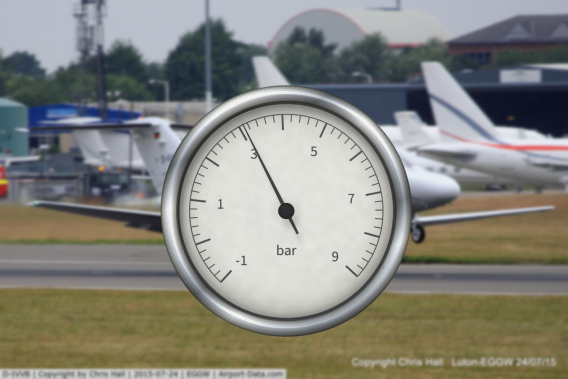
bar 3.1
